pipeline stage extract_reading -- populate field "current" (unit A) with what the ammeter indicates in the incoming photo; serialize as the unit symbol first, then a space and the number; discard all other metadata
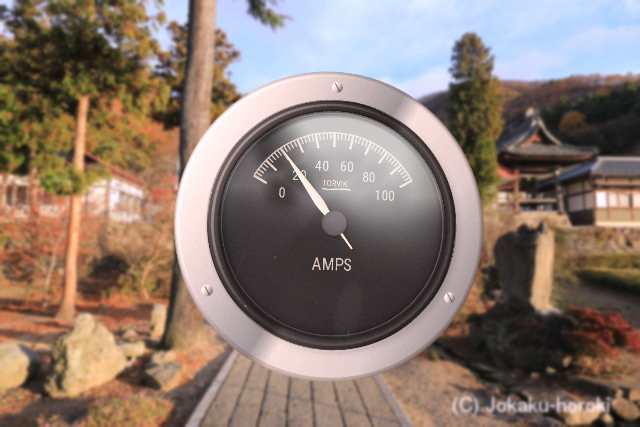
A 20
